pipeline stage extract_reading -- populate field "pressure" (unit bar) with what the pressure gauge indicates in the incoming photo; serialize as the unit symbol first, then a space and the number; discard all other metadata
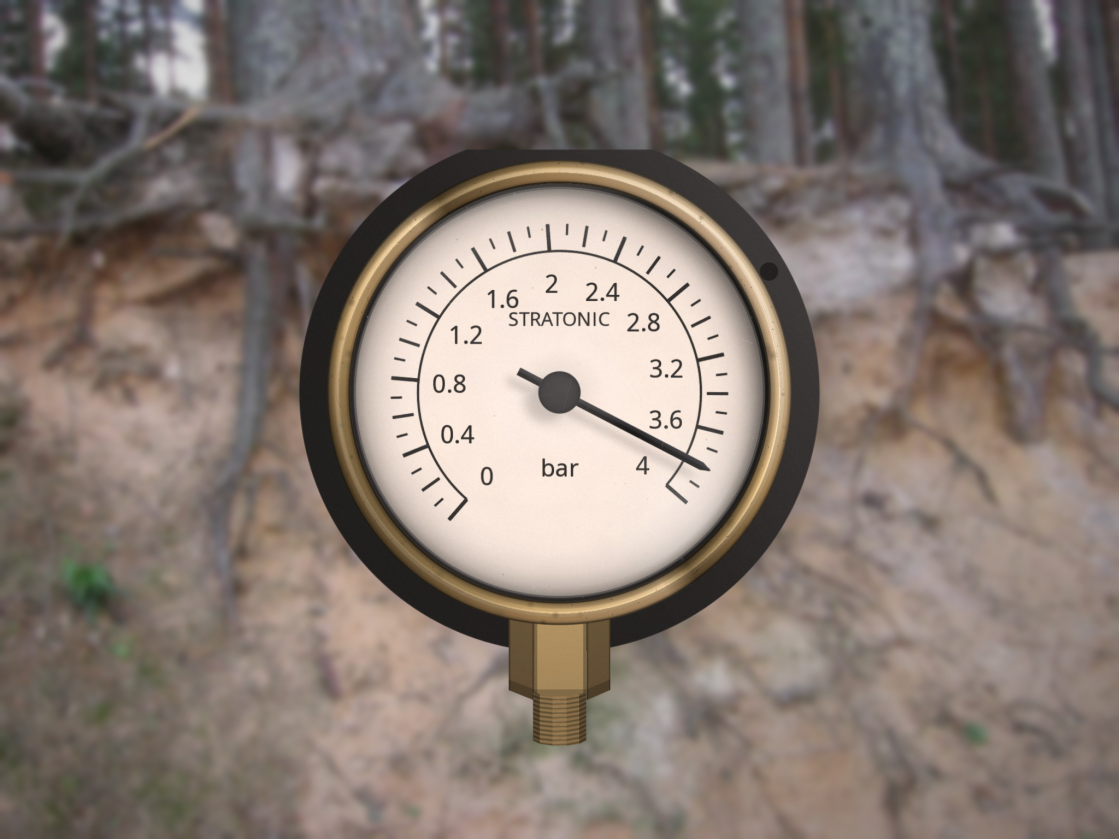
bar 3.8
